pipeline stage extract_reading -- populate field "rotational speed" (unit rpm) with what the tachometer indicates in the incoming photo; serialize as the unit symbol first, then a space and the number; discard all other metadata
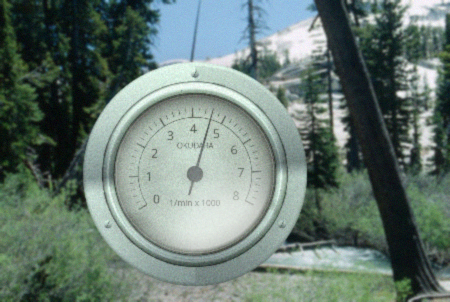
rpm 4600
